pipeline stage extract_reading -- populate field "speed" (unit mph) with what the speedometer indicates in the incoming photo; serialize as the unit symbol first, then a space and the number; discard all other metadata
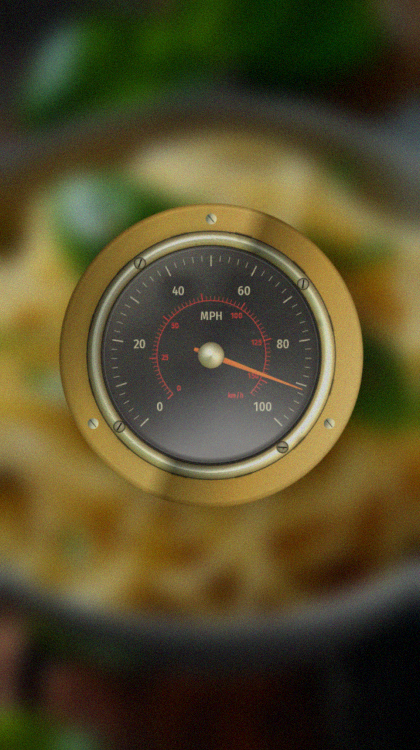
mph 91
